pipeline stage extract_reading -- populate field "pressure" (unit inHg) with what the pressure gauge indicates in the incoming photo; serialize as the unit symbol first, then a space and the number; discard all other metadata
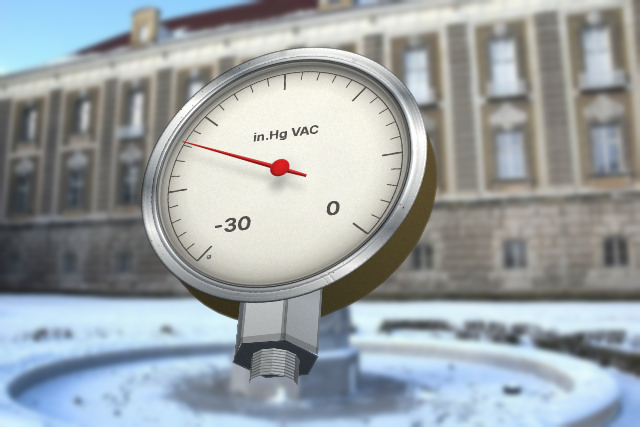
inHg -22
